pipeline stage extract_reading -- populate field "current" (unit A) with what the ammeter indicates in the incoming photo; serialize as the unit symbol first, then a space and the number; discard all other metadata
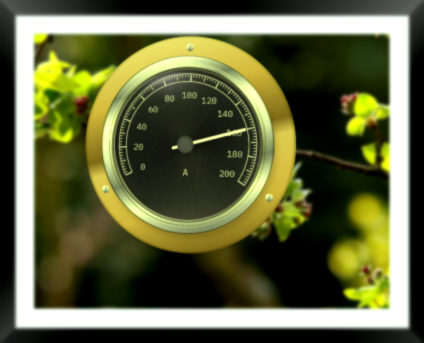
A 160
